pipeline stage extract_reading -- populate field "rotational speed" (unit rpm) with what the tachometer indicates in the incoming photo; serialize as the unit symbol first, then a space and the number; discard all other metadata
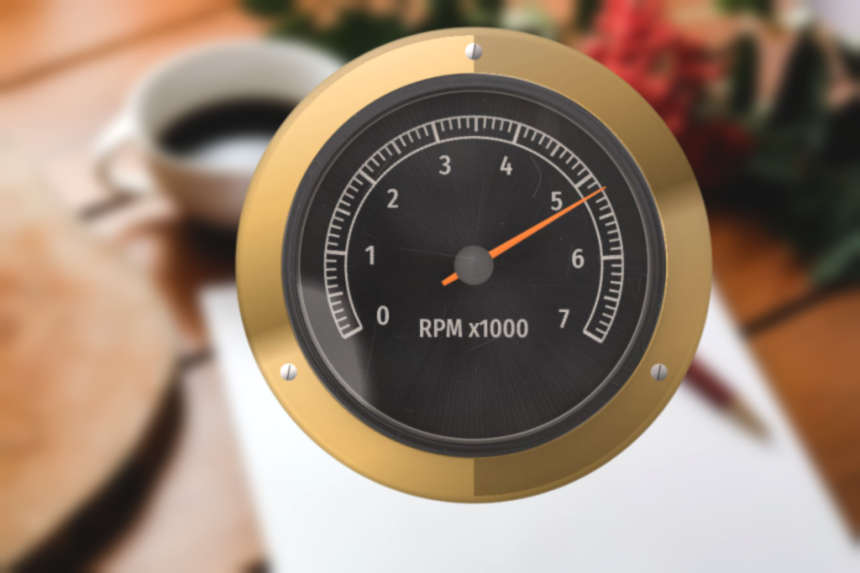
rpm 5200
